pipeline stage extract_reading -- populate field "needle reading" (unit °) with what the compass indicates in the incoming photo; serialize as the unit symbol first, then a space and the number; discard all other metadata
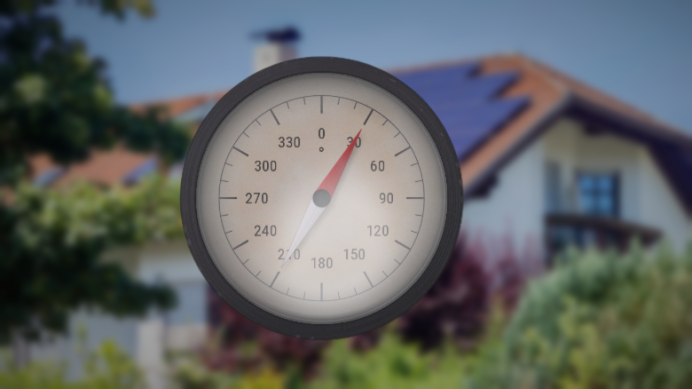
° 30
